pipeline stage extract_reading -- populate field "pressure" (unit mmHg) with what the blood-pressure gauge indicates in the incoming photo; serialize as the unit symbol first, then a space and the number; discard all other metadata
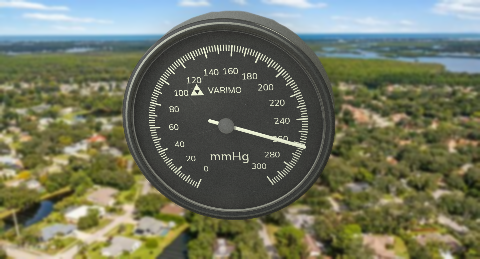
mmHg 260
